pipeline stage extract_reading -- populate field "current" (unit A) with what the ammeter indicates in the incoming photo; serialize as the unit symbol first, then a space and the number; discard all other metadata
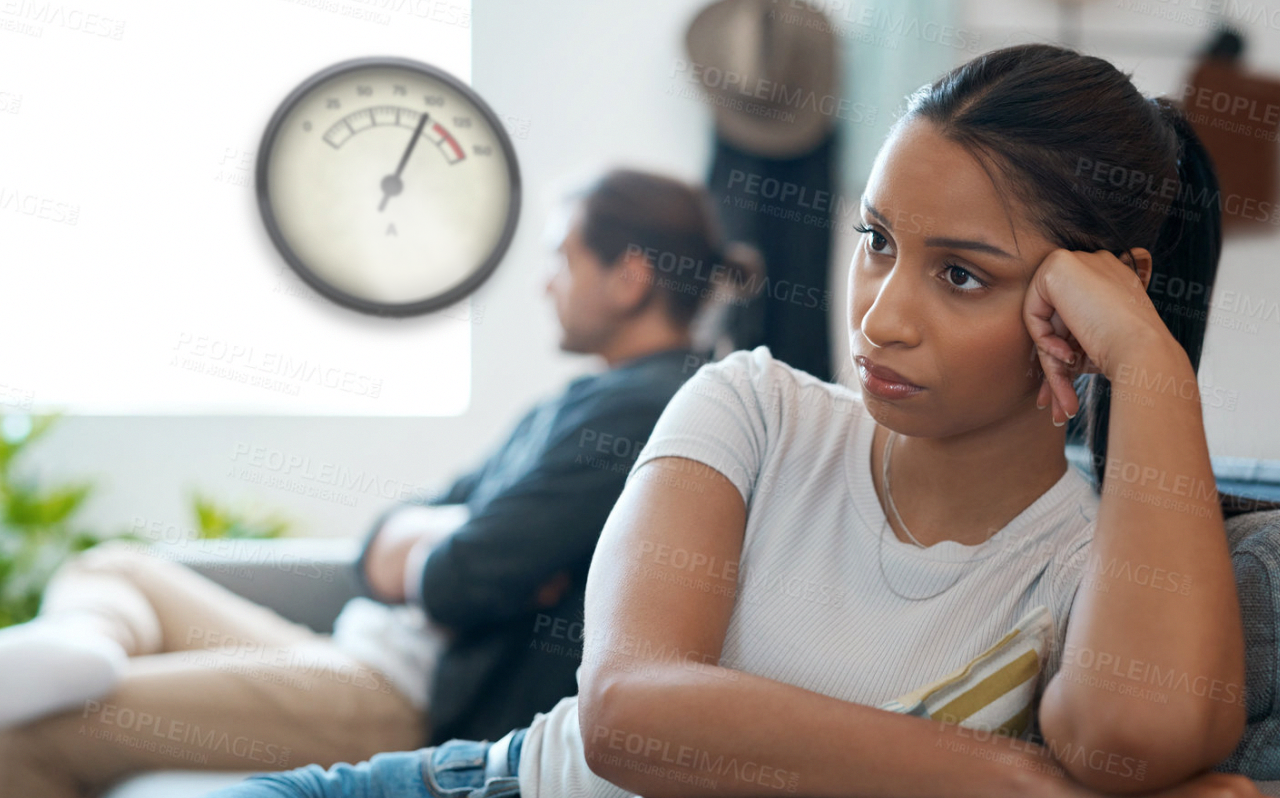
A 100
